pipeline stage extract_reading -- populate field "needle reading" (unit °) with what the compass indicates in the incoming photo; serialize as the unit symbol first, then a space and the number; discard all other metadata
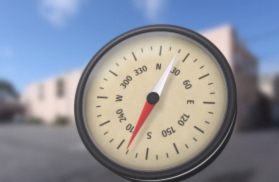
° 200
